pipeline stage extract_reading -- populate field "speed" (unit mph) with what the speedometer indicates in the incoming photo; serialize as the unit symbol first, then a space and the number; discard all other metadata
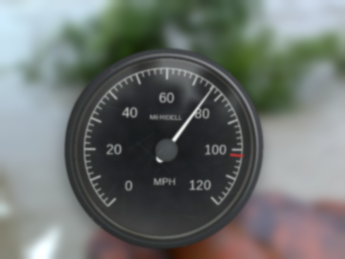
mph 76
